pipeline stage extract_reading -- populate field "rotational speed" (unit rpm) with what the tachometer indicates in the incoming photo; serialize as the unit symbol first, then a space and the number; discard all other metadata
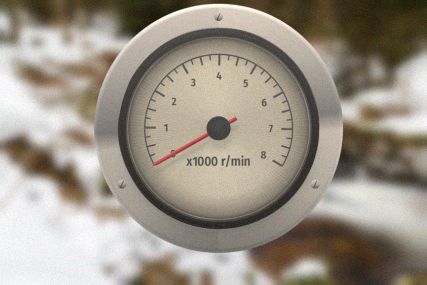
rpm 0
